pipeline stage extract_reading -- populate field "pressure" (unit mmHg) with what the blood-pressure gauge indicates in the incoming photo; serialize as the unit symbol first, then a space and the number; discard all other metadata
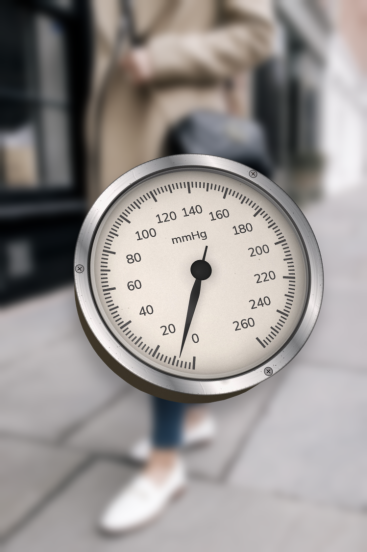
mmHg 8
